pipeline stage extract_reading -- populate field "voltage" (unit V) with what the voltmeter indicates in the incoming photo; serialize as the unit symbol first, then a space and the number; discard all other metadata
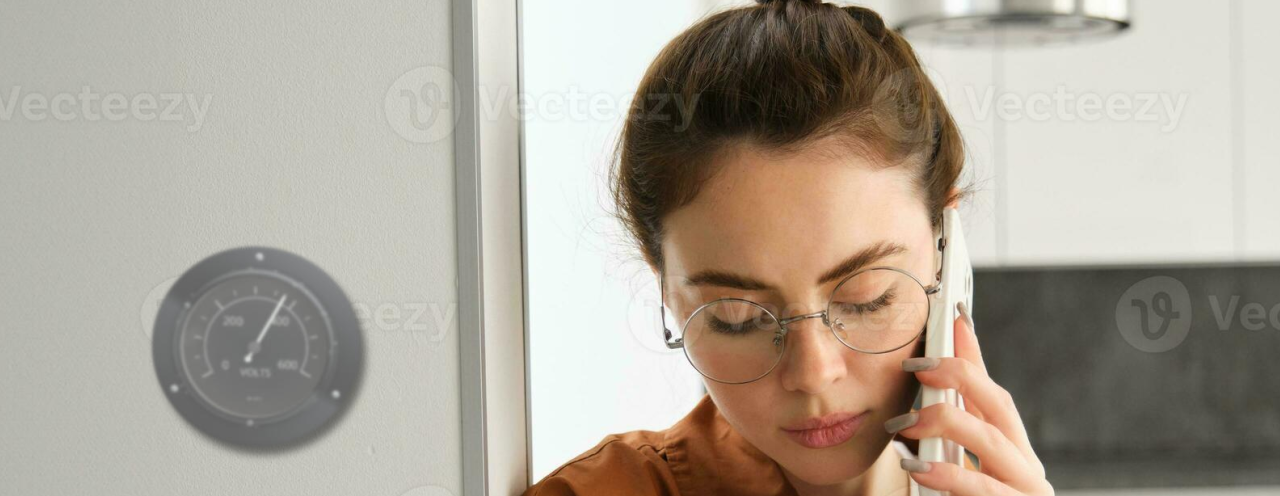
V 375
